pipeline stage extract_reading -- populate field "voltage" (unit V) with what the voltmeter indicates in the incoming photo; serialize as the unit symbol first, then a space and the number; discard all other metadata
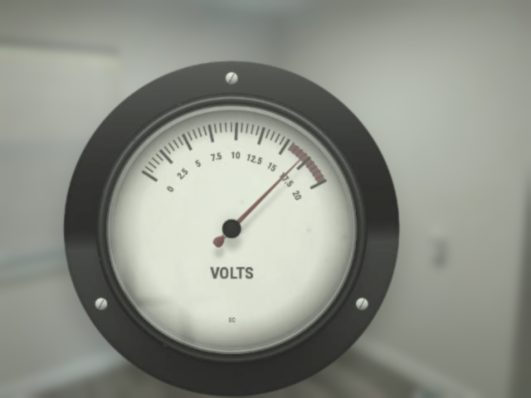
V 17
